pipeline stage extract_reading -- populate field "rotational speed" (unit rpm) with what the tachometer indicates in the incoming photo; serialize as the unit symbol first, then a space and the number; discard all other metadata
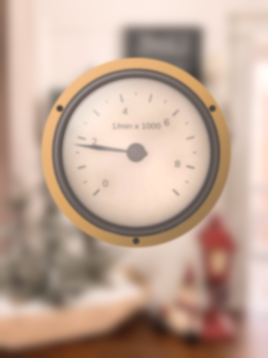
rpm 1750
